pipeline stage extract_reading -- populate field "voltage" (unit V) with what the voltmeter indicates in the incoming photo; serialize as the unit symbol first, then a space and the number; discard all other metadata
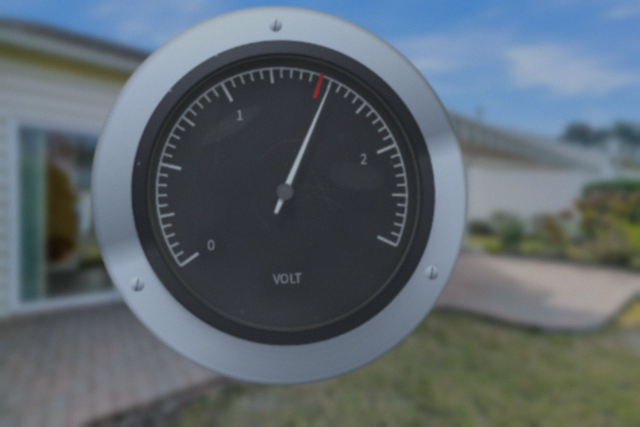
V 1.55
